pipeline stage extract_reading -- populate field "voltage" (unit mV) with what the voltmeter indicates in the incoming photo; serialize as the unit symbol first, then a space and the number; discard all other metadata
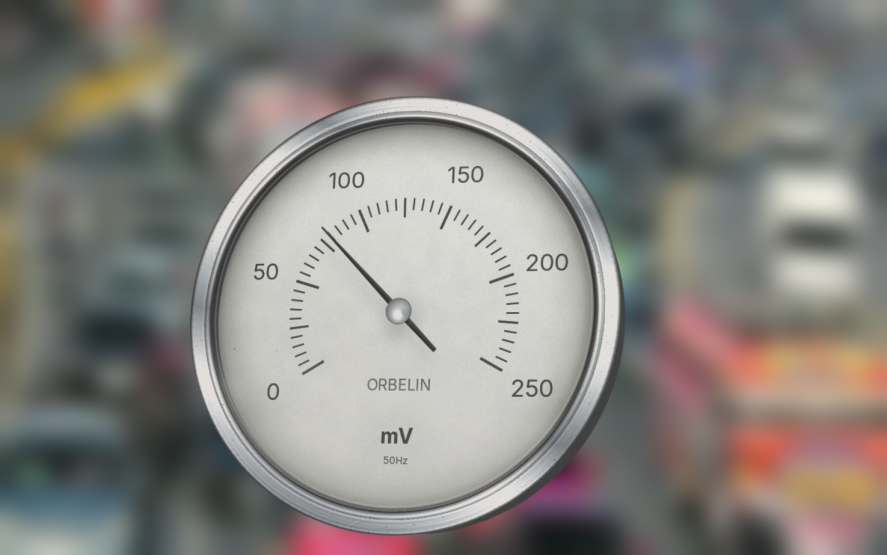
mV 80
